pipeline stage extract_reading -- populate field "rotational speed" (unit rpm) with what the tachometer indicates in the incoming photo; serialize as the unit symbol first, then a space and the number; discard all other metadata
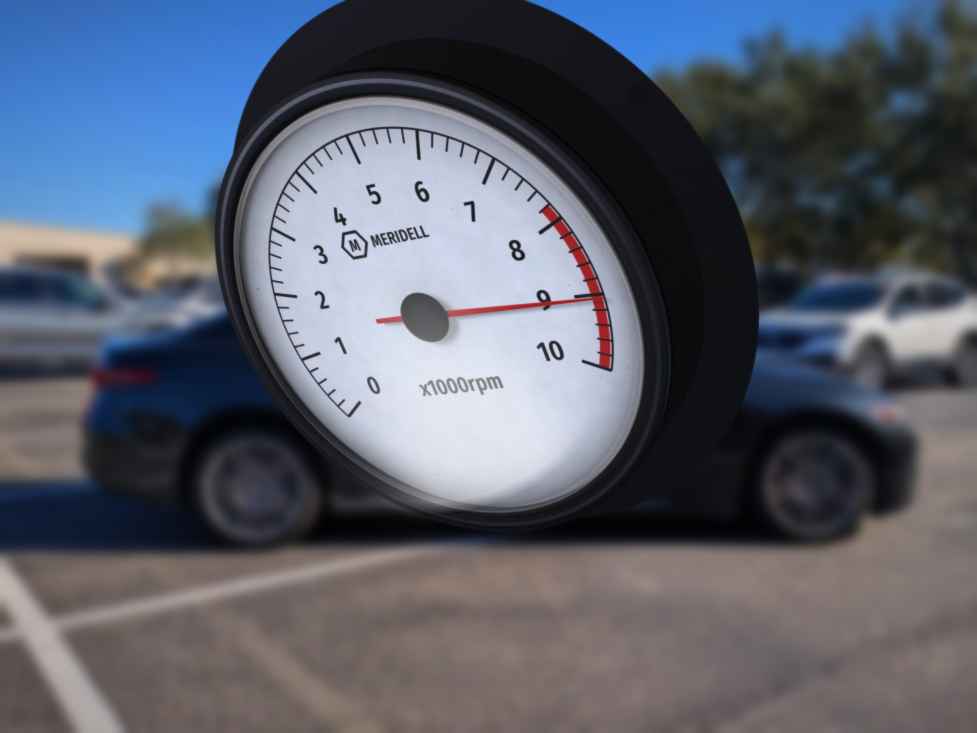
rpm 9000
